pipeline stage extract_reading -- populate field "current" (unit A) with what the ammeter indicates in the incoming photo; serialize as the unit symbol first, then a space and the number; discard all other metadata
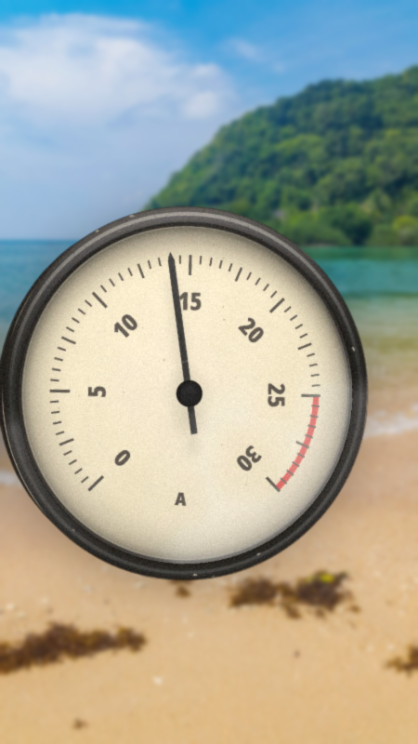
A 14
